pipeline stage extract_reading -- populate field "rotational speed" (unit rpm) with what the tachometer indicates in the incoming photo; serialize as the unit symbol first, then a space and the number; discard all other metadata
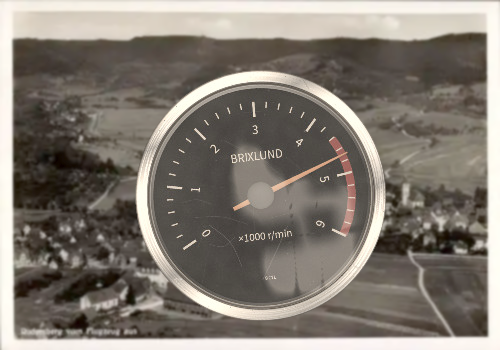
rpm 4700
